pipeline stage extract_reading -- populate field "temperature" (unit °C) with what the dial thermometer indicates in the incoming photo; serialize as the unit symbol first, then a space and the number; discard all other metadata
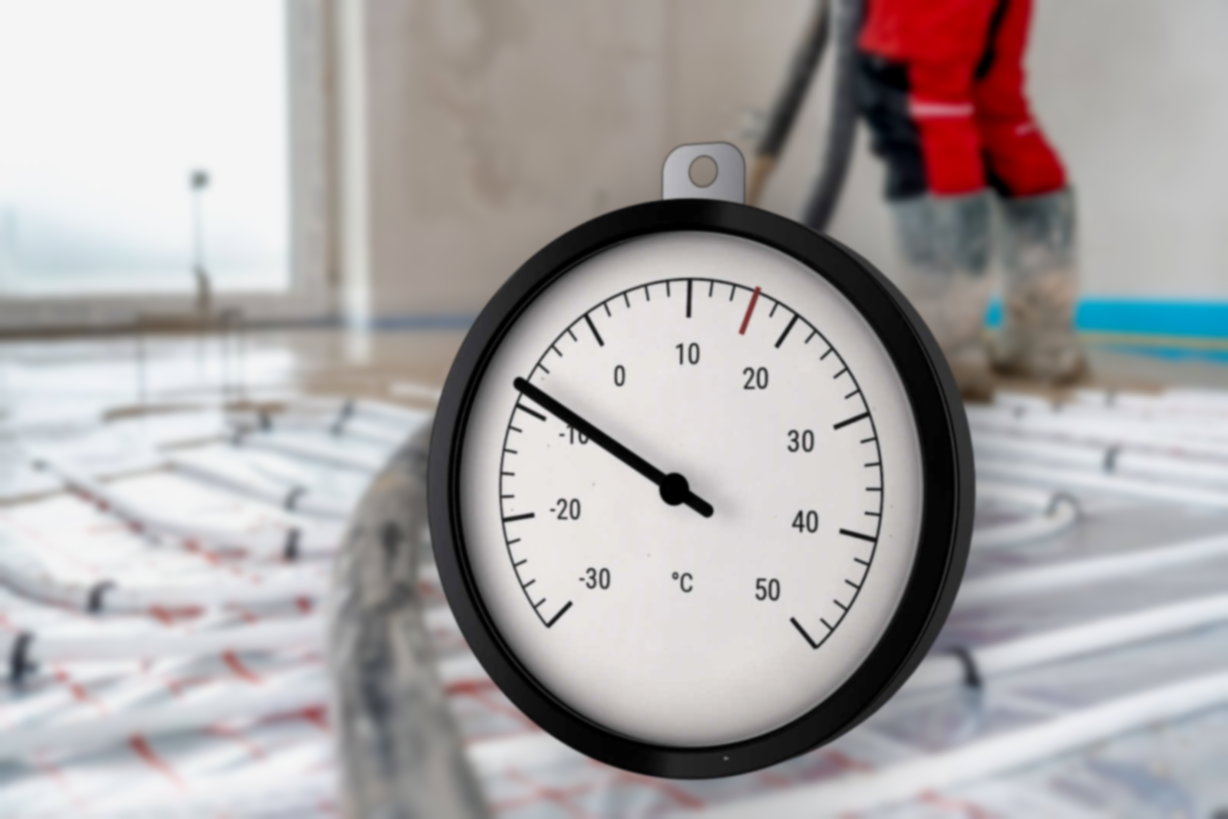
°C -8
